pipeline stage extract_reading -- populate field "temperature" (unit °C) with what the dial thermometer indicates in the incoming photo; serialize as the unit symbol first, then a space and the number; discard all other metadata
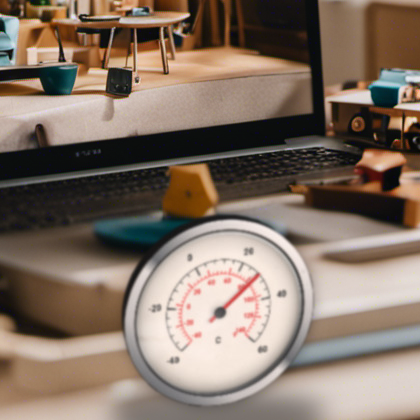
°C 28
